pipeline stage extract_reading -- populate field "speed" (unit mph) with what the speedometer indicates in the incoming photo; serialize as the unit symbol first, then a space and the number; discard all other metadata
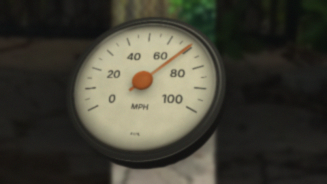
mph 70
